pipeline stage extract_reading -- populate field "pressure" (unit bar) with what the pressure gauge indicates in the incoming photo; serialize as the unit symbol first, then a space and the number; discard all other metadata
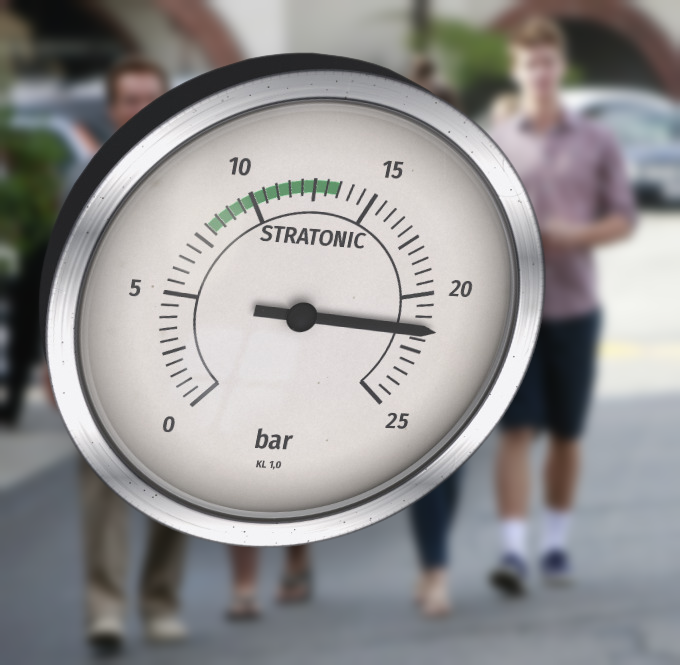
bar 21.5
